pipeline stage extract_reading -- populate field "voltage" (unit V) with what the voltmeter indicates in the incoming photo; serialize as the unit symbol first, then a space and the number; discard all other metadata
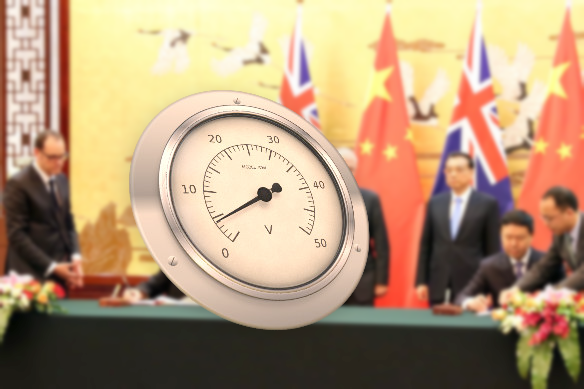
V 4
